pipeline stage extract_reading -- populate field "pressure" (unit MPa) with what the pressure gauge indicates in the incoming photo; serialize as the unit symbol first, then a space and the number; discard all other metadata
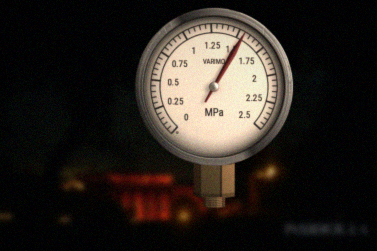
MPa 1.55
